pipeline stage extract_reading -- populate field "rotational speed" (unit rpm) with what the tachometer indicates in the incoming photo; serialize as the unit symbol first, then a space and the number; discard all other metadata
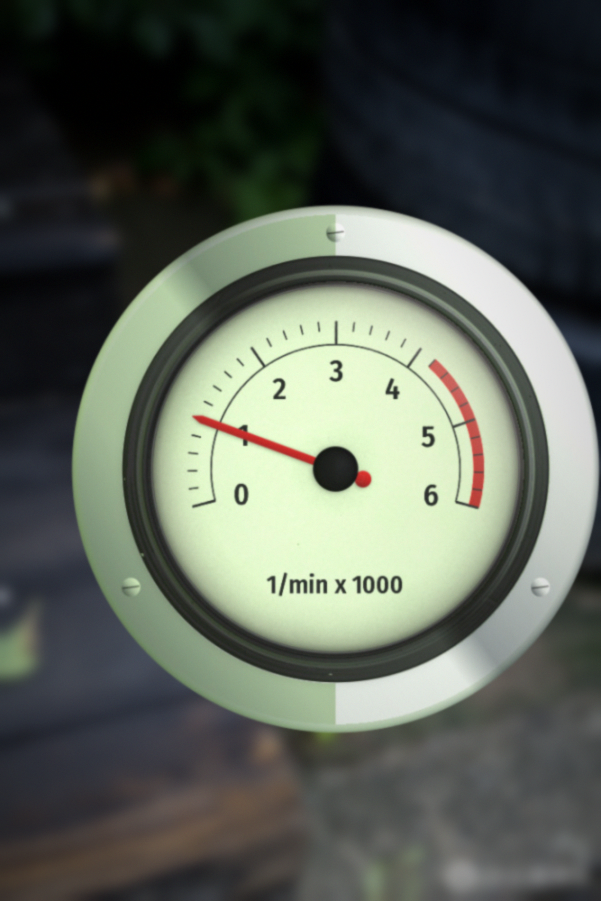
rpm 1000
